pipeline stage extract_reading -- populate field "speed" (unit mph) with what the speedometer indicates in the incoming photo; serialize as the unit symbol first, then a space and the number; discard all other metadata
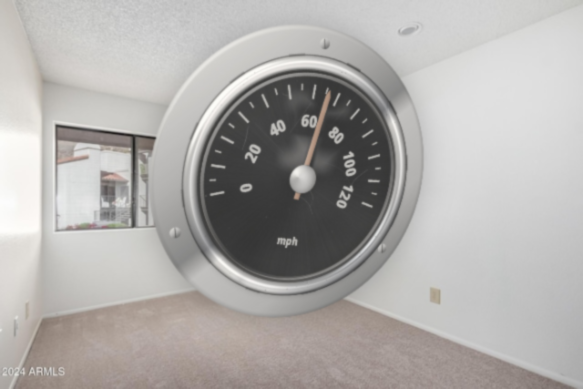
mph 65
